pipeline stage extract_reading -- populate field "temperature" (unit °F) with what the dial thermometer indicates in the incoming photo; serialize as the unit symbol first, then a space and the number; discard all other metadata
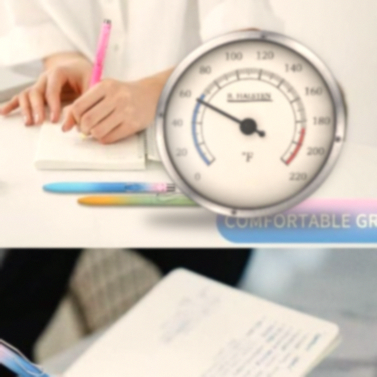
°F 60
